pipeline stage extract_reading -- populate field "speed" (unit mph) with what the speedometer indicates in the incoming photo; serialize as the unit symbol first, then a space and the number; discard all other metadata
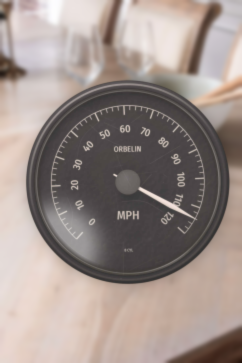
mph 114
